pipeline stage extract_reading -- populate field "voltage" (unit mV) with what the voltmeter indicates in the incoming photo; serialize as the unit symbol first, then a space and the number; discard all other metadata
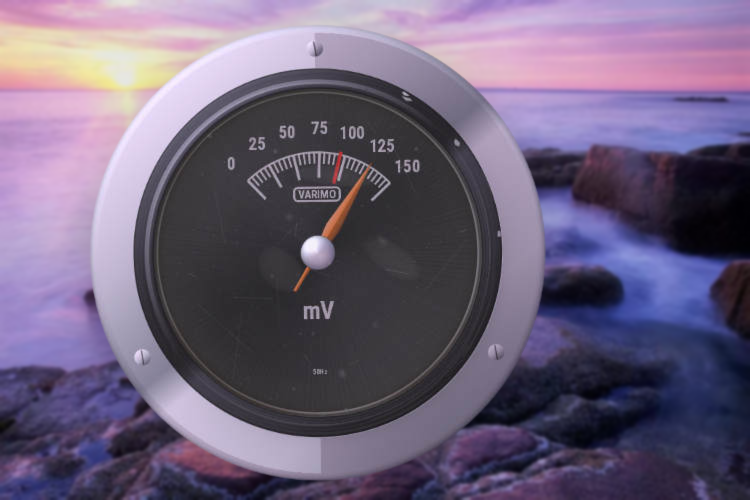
mV 125
